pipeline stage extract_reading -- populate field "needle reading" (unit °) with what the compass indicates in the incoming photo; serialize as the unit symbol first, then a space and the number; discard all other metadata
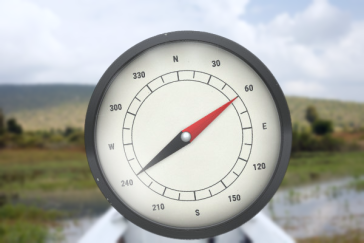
° 60
